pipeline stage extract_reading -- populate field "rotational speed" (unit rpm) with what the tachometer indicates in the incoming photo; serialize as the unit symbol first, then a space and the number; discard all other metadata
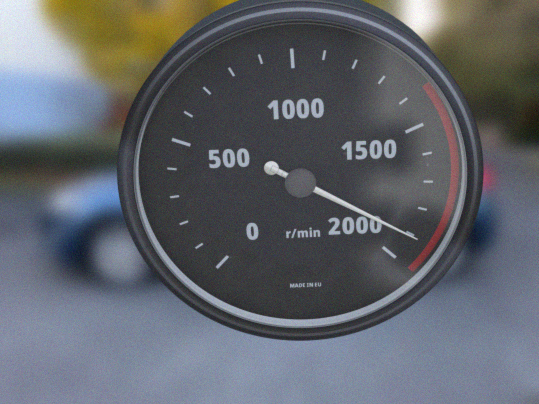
rpm 1900
